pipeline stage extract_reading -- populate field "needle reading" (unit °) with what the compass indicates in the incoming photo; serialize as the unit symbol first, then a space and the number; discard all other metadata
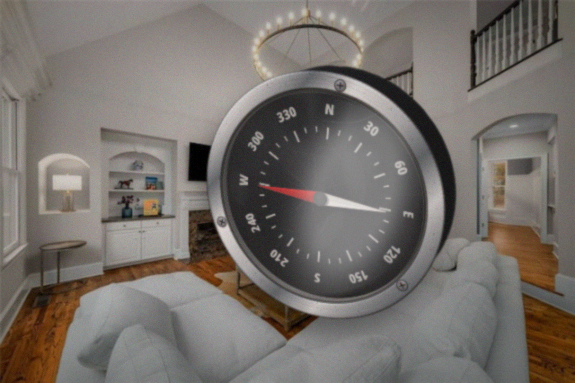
° 270
